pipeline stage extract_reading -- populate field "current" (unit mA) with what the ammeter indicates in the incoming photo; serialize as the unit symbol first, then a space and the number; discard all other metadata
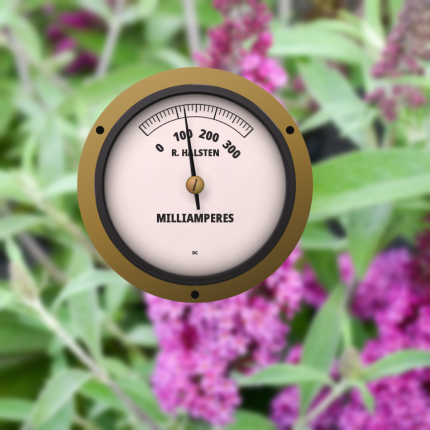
mA 120
